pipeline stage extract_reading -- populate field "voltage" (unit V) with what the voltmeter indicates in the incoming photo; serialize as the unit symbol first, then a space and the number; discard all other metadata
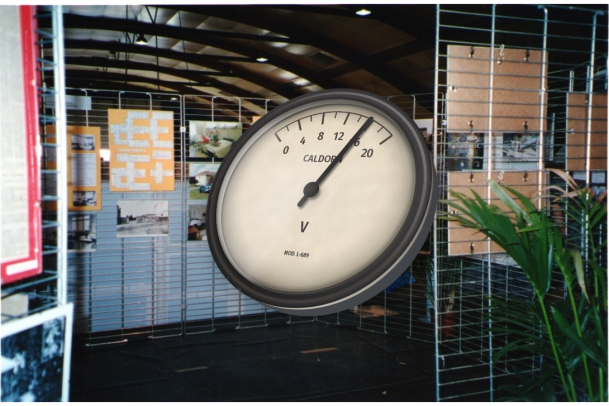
V 16
